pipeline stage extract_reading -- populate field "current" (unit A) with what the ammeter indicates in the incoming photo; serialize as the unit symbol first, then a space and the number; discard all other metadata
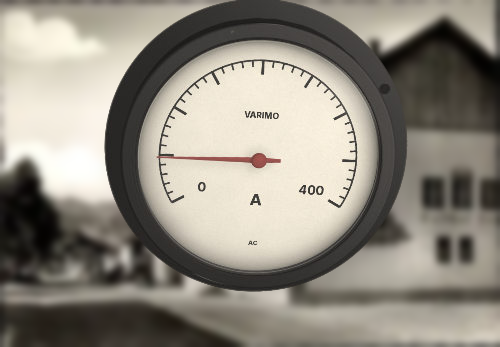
A 50
